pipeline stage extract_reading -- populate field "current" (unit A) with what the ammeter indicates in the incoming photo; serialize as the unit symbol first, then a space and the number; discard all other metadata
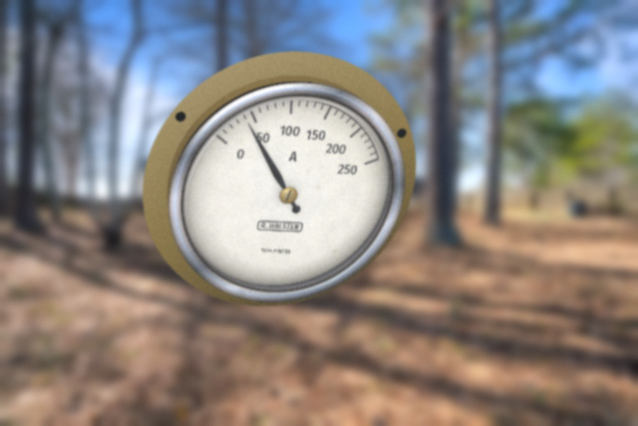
A 40
